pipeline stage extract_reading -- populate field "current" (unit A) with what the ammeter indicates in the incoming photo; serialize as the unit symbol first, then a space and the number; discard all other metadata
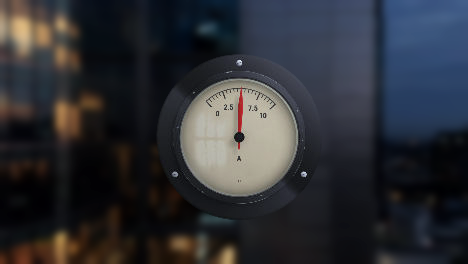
A 5
